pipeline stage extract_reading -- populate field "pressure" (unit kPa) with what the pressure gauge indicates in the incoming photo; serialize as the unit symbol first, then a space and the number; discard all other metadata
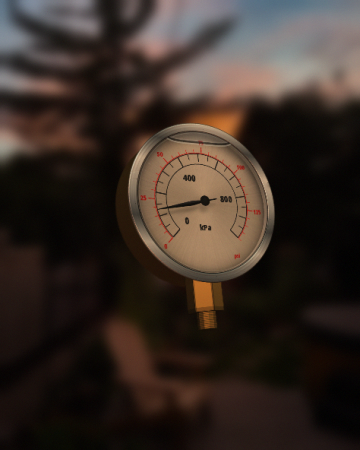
kPa 125
